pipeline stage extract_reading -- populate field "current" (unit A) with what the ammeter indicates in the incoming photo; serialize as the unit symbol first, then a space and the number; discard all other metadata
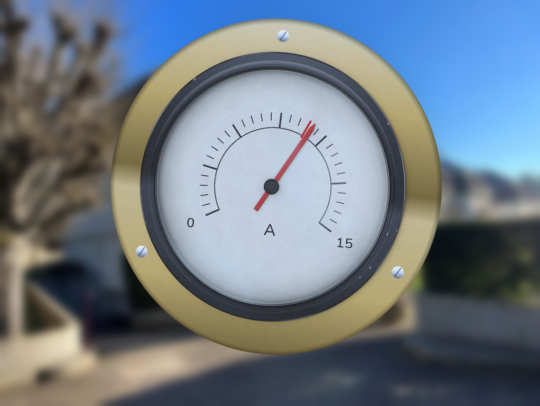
A 9.25
